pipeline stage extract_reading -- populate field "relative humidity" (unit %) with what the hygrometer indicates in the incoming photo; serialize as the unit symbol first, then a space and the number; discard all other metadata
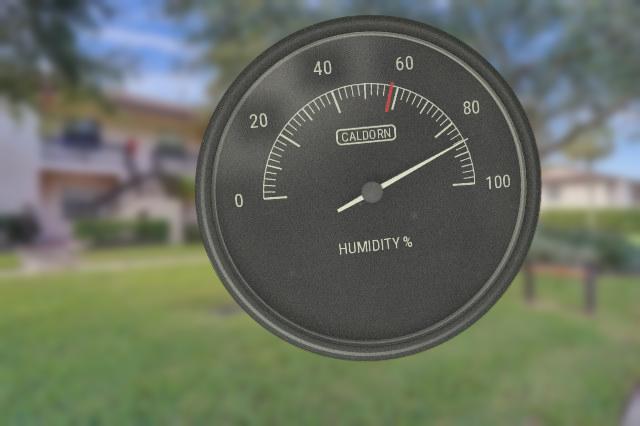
% 86
